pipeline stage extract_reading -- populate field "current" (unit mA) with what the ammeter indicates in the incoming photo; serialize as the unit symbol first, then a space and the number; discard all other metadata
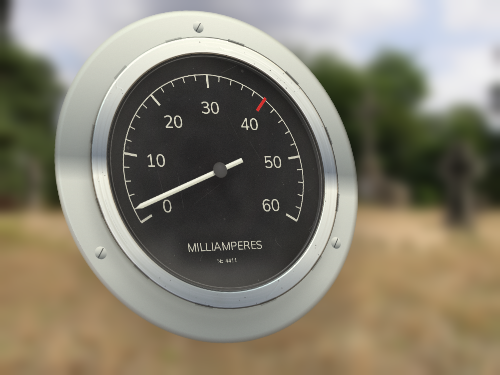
mA 2
